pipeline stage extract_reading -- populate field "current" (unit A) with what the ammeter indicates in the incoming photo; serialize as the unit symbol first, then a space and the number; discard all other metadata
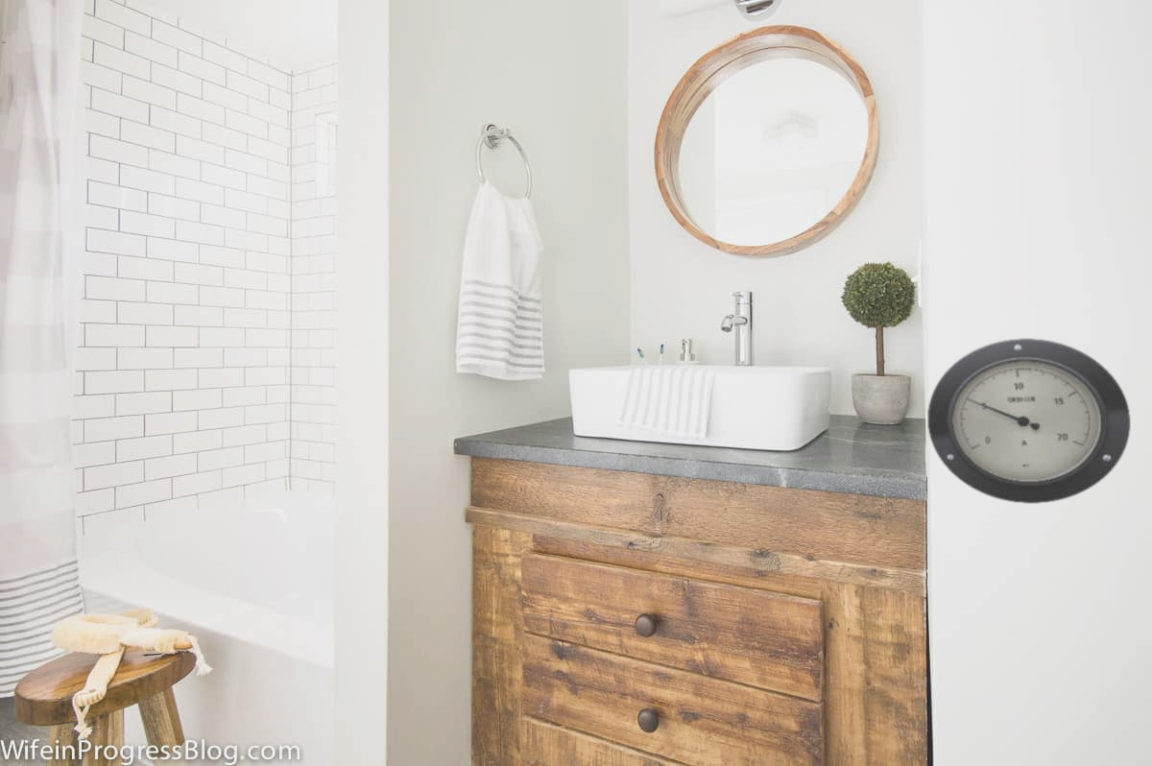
A 5
